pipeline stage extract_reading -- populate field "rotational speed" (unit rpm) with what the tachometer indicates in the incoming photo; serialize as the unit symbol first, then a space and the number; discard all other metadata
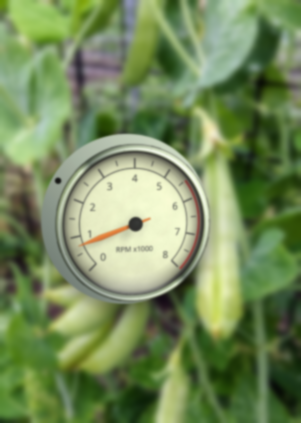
rpm 750
